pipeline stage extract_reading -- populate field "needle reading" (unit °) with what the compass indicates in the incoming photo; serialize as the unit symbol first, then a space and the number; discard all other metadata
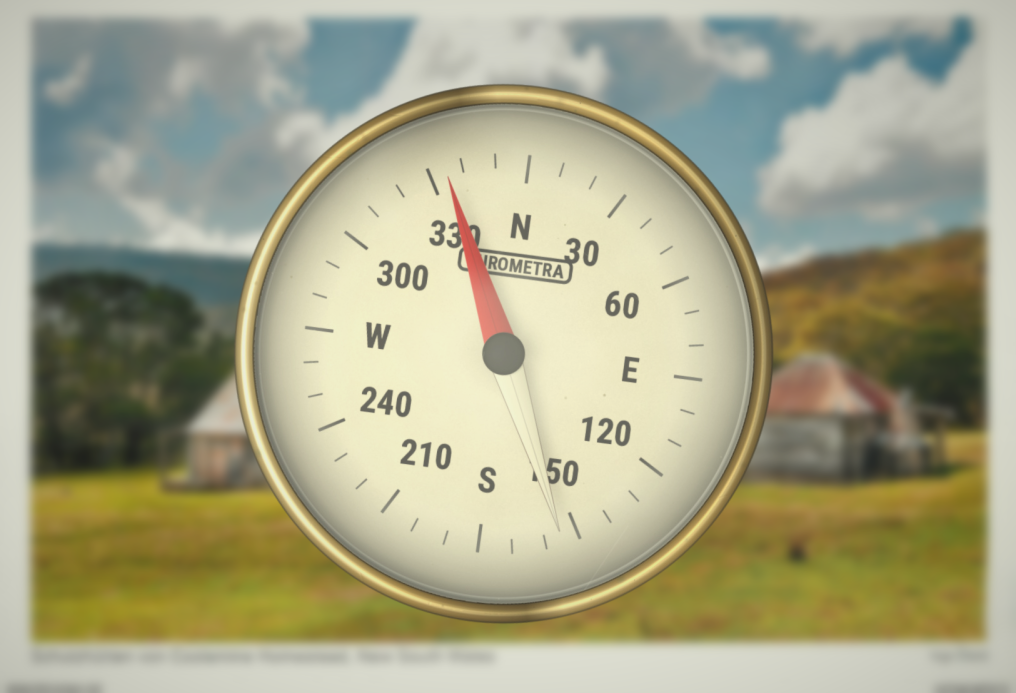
° 335
